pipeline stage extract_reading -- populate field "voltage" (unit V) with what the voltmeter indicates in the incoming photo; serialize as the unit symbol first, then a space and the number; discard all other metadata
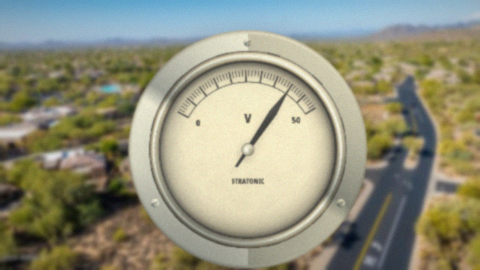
V 40
